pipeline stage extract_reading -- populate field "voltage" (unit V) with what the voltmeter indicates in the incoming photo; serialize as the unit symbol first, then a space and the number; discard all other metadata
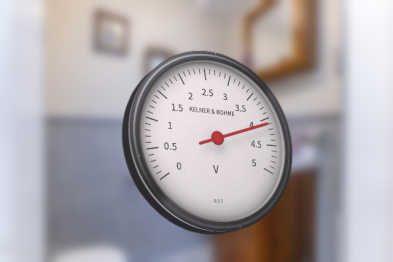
V 4.1
